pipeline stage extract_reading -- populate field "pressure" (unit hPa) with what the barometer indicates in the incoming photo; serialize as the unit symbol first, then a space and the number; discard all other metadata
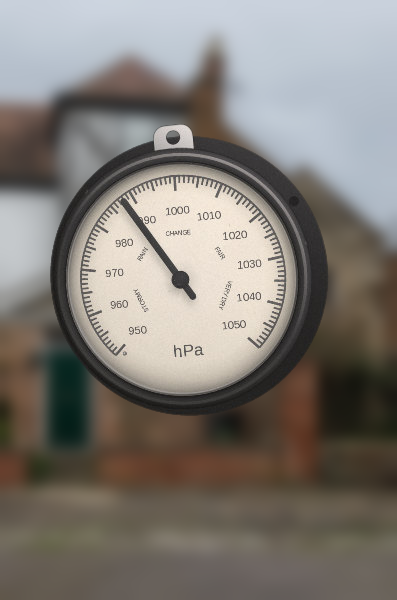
hPa 988
